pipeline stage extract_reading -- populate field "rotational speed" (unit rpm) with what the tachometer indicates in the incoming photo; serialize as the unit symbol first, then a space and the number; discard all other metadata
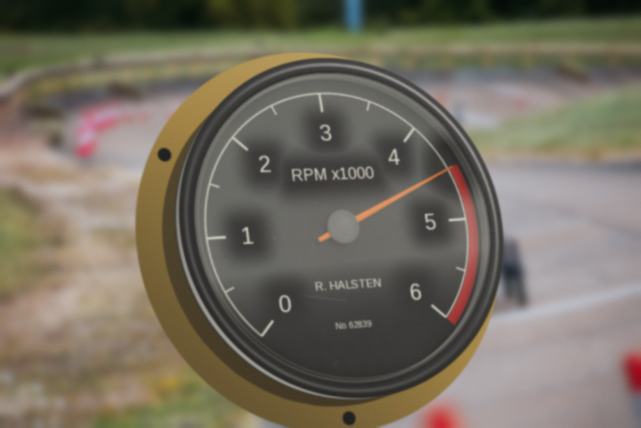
rpm 4500
